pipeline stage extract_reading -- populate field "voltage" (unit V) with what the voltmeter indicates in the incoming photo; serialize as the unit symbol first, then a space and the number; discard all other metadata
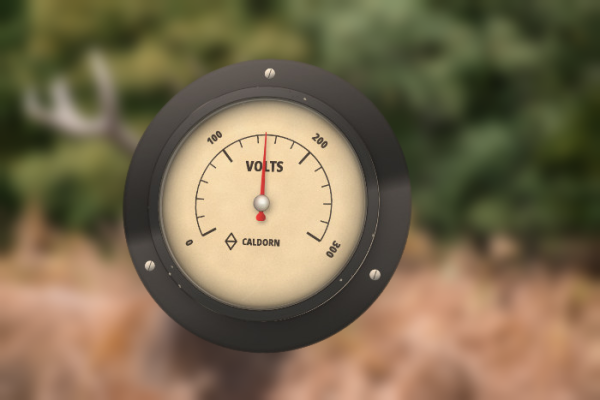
V 150
